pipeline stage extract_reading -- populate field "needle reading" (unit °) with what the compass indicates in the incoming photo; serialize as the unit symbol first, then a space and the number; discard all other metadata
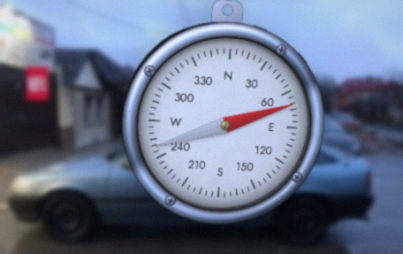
° 70
